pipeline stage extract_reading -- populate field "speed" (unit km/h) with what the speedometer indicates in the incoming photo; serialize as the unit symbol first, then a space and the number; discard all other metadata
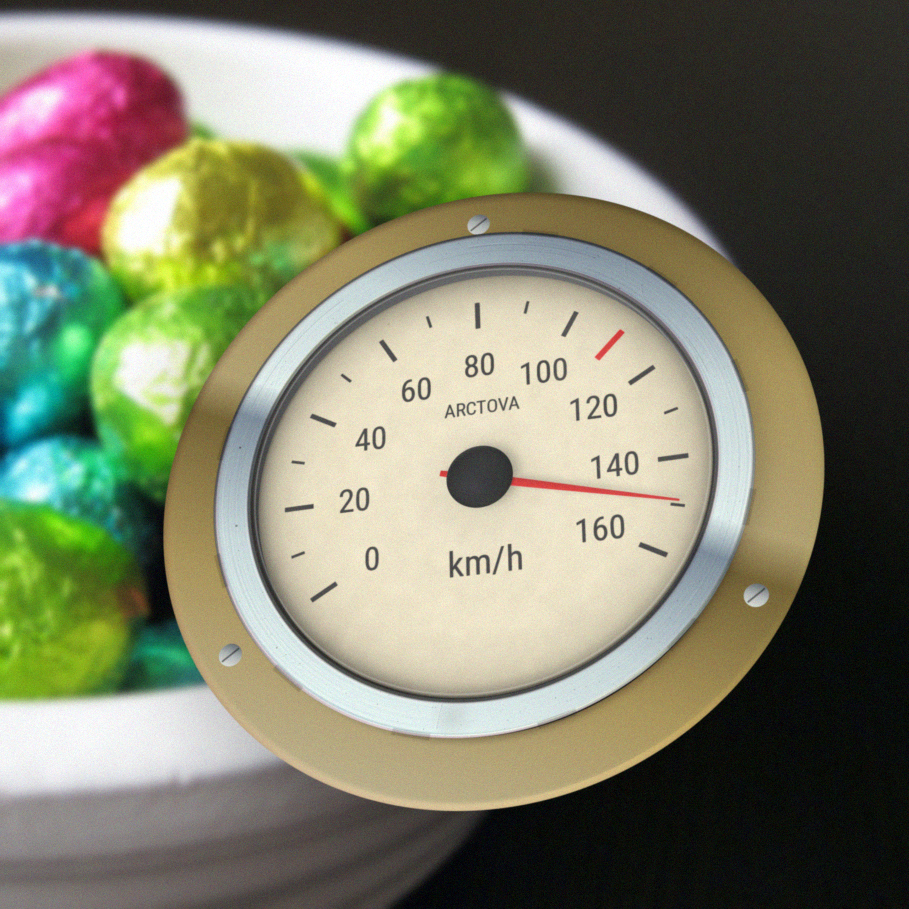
km/h 150
